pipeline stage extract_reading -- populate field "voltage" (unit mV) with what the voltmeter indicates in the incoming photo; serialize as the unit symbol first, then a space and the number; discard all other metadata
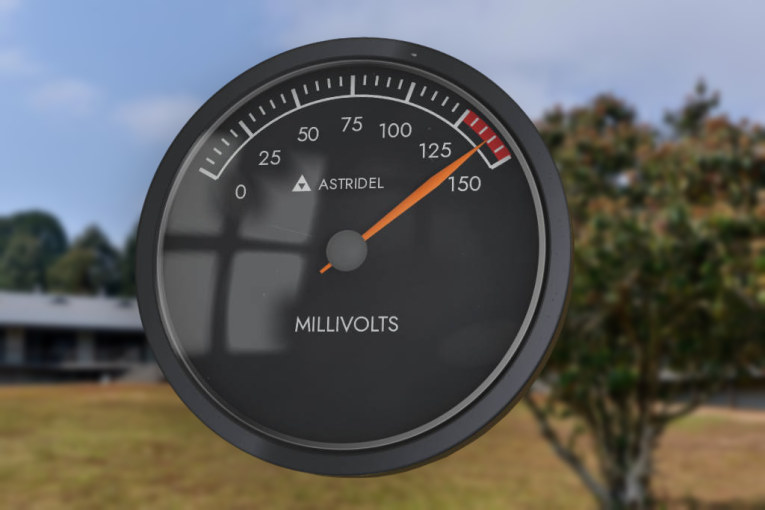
mV 140
